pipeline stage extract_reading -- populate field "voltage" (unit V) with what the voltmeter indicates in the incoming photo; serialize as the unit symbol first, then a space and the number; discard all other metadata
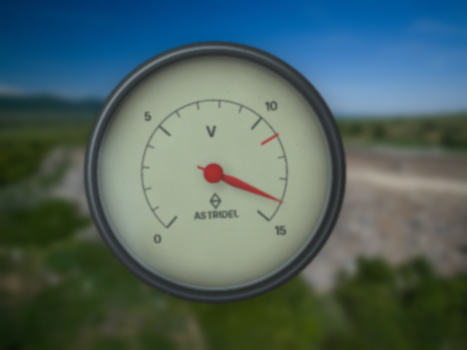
V 14
